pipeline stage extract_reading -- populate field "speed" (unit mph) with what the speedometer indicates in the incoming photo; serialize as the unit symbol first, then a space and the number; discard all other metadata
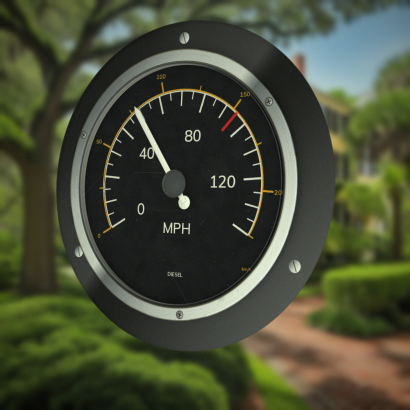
mph 50
